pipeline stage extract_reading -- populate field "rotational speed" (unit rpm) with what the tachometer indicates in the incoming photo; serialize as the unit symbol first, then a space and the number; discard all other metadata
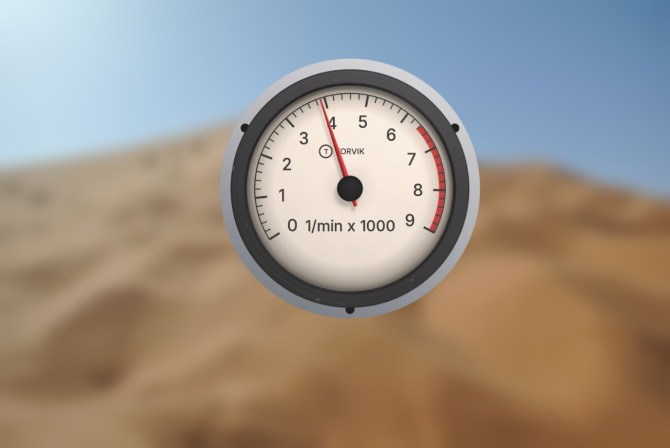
rpm 3900
